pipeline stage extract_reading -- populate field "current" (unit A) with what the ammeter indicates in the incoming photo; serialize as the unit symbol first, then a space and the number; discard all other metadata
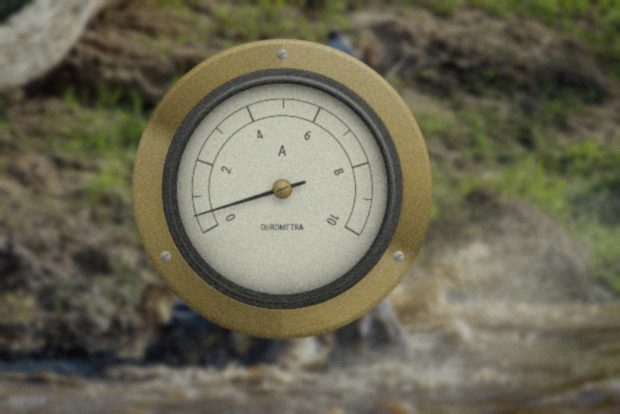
A 0.5
